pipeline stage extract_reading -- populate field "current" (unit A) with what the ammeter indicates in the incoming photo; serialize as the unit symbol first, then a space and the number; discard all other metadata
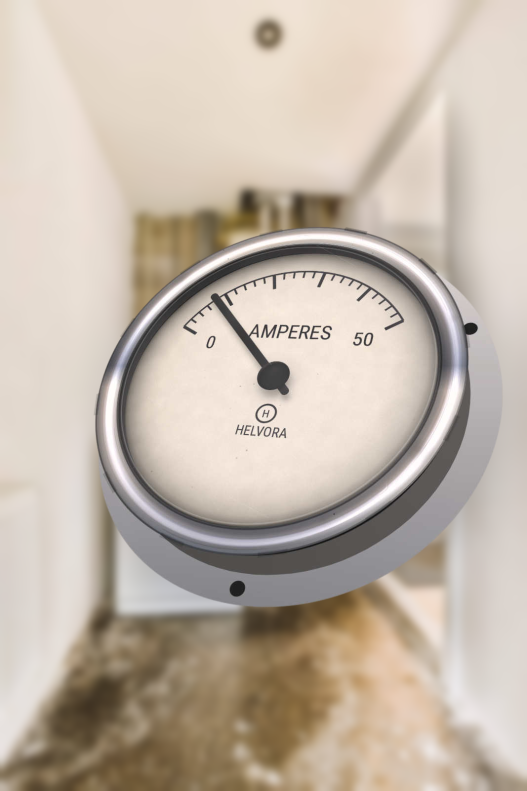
A 8
